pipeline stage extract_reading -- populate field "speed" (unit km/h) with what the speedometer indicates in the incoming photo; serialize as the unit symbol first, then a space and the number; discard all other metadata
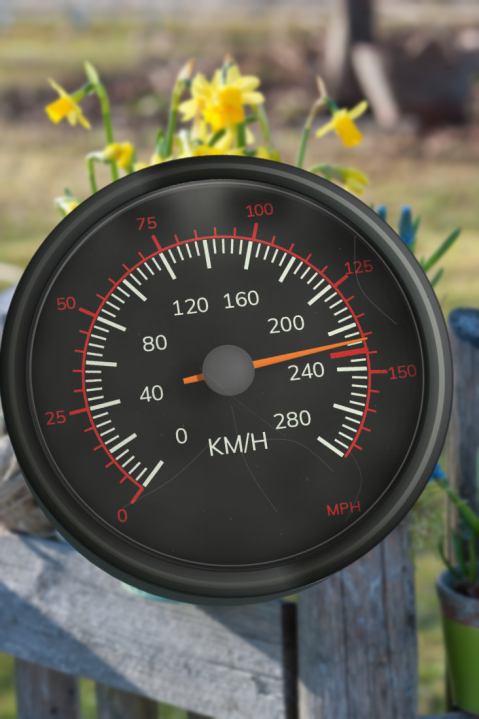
km/h 228
